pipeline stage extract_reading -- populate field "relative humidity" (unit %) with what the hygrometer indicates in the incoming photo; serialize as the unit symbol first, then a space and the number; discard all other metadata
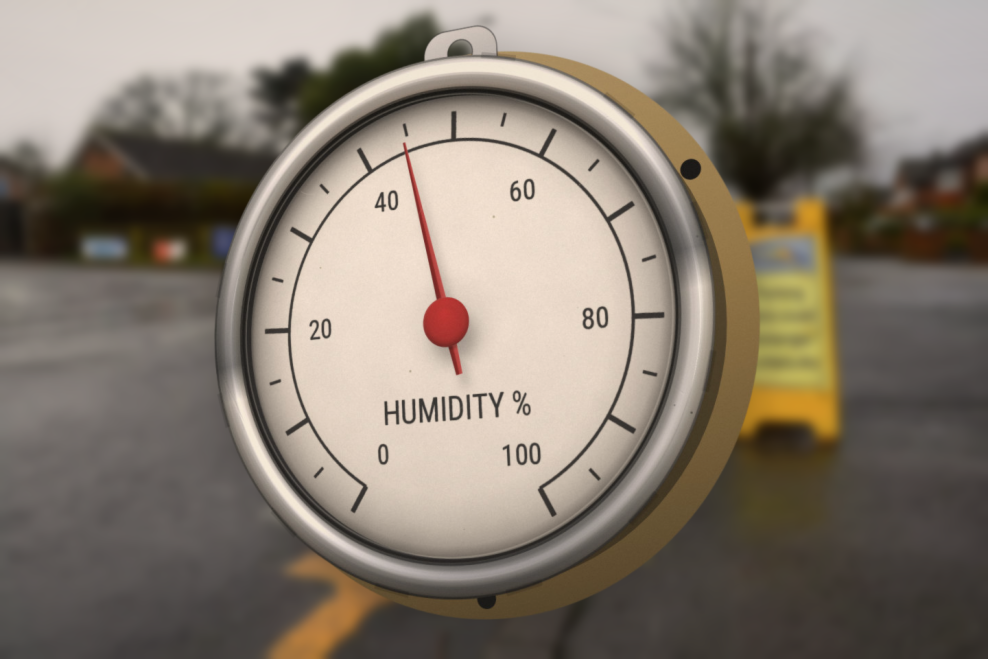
% 45
